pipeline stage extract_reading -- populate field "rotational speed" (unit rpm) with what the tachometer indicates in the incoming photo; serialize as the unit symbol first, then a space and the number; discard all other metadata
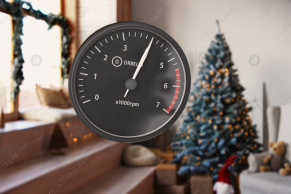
rpm 4000
